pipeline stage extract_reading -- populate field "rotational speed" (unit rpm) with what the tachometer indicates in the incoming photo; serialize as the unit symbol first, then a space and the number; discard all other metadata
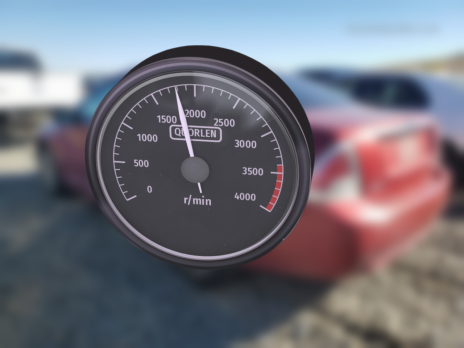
rpm 1800
